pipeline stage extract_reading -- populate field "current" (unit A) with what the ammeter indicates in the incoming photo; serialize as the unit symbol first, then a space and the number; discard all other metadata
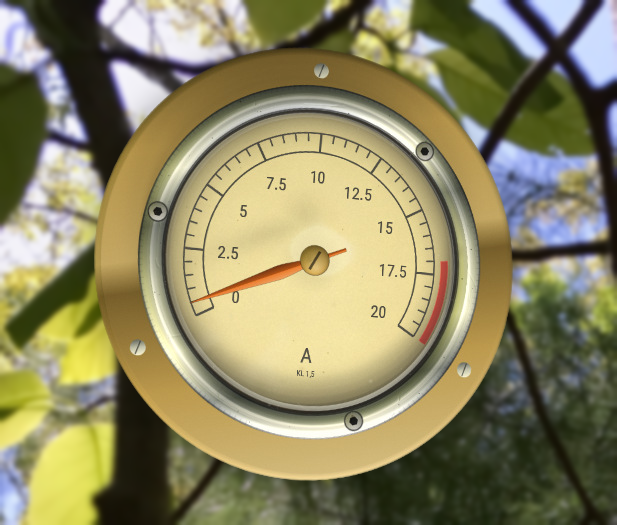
A 0.5
